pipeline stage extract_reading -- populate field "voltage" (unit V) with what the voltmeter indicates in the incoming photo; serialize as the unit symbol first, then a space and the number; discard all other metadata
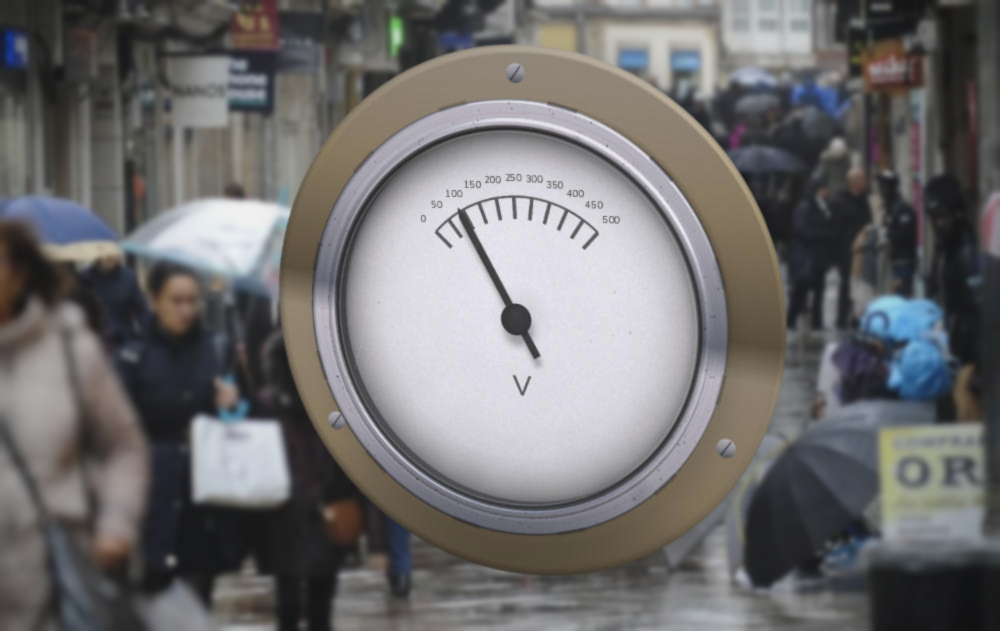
V 100
